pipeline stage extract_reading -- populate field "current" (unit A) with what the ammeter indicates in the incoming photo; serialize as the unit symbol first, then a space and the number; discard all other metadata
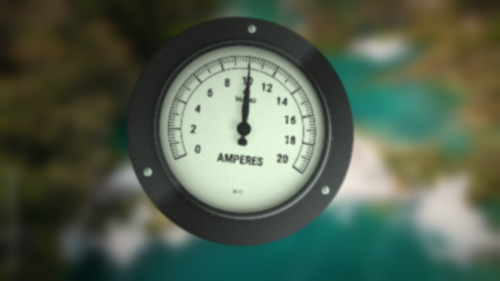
A 10
